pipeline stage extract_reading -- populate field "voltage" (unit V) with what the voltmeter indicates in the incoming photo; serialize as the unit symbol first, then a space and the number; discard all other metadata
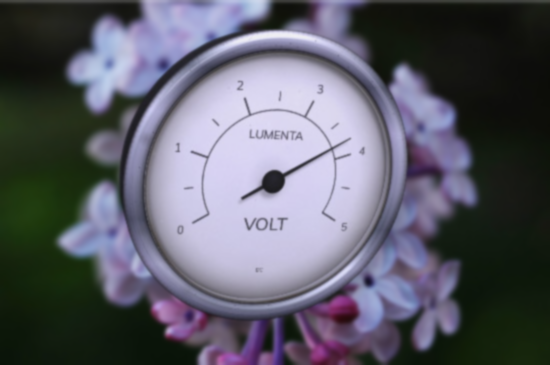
V 3.75
